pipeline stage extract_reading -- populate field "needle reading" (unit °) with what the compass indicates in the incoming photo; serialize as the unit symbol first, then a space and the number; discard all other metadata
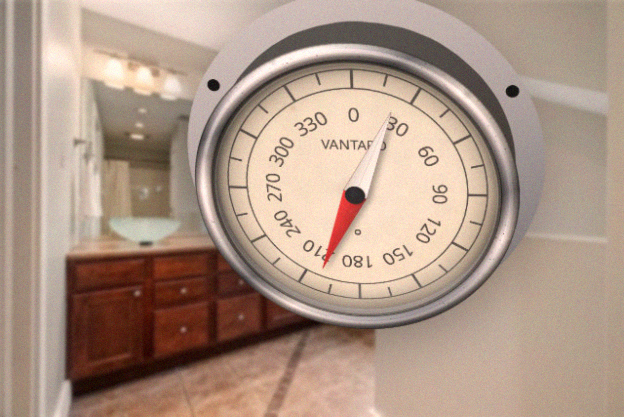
° 202.5
